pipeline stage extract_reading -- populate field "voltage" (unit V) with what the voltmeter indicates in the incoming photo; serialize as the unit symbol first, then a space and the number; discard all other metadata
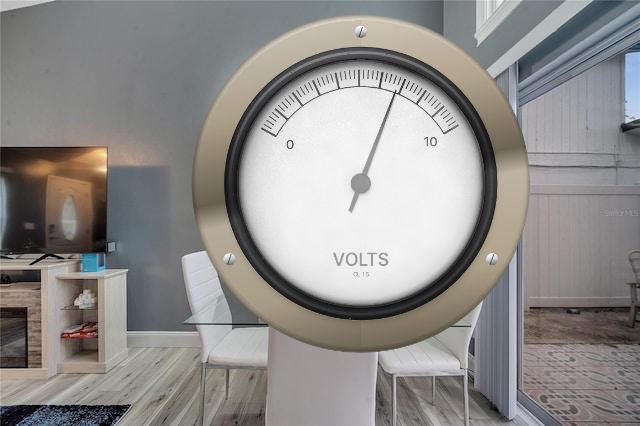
V 6.8
